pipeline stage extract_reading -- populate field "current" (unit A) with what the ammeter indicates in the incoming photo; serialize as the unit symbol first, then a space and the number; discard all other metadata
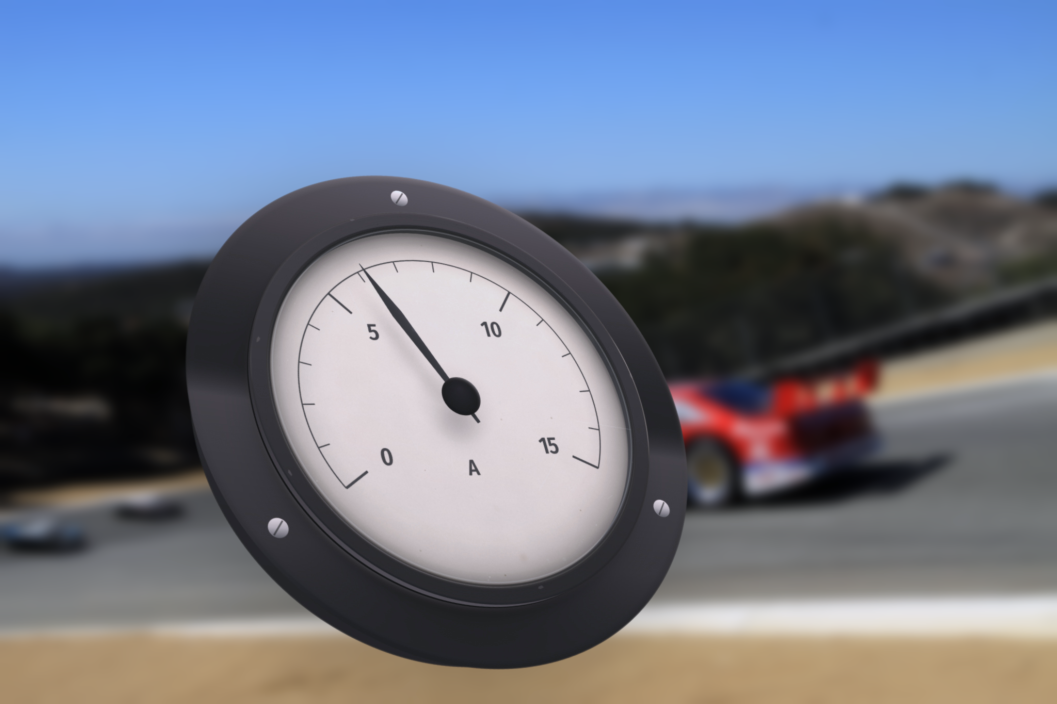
A 6
